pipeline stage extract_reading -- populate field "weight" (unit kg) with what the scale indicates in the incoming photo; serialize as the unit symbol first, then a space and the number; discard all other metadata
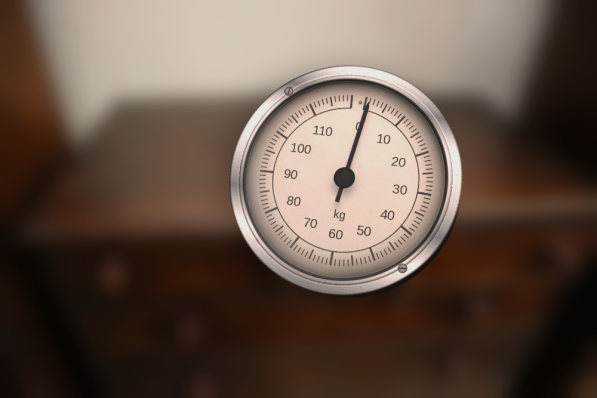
kg 1
